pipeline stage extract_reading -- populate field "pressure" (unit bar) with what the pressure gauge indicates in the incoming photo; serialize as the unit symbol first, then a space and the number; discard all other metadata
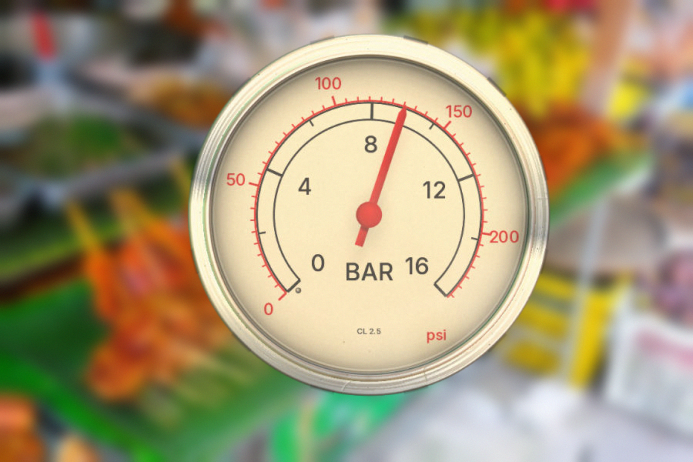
bar 9
